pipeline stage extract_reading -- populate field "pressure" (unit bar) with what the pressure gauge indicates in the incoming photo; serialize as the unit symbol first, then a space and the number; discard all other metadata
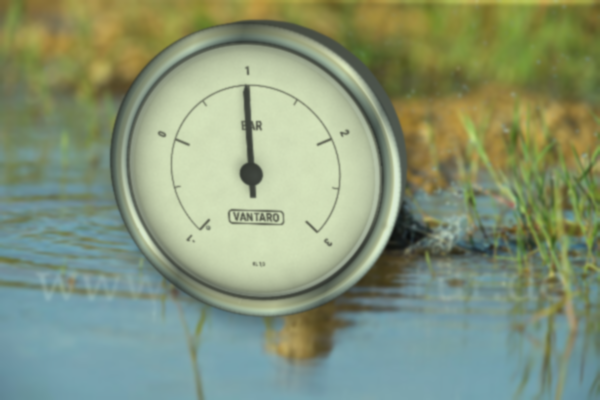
bar 1
